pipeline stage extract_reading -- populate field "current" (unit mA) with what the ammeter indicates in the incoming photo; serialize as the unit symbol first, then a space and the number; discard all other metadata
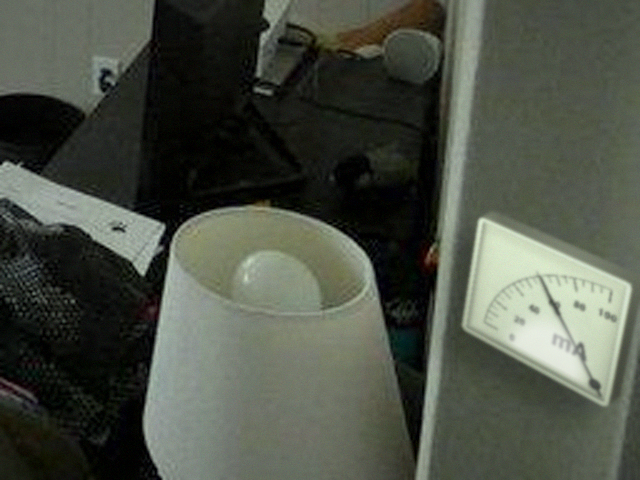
mA 60
